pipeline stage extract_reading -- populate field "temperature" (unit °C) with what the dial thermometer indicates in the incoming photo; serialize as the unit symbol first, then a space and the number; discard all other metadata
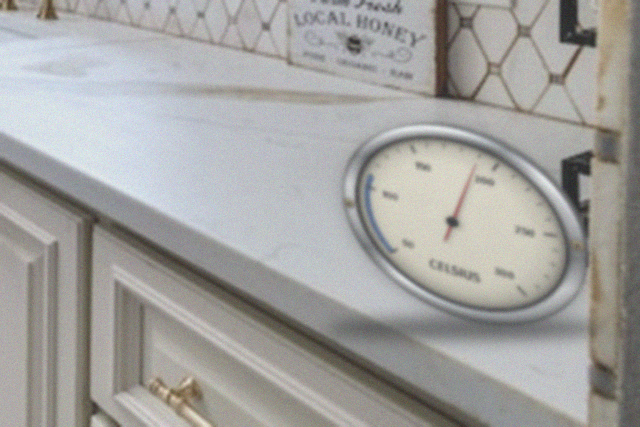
°C 190
